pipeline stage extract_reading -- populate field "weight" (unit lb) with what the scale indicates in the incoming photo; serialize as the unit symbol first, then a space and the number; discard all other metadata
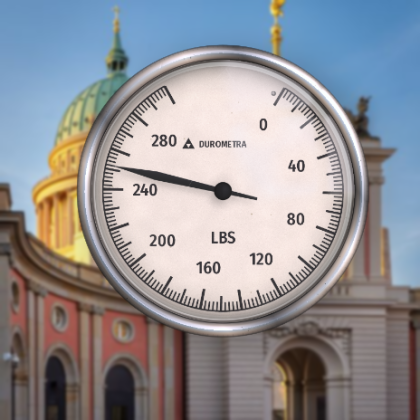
lb 252
